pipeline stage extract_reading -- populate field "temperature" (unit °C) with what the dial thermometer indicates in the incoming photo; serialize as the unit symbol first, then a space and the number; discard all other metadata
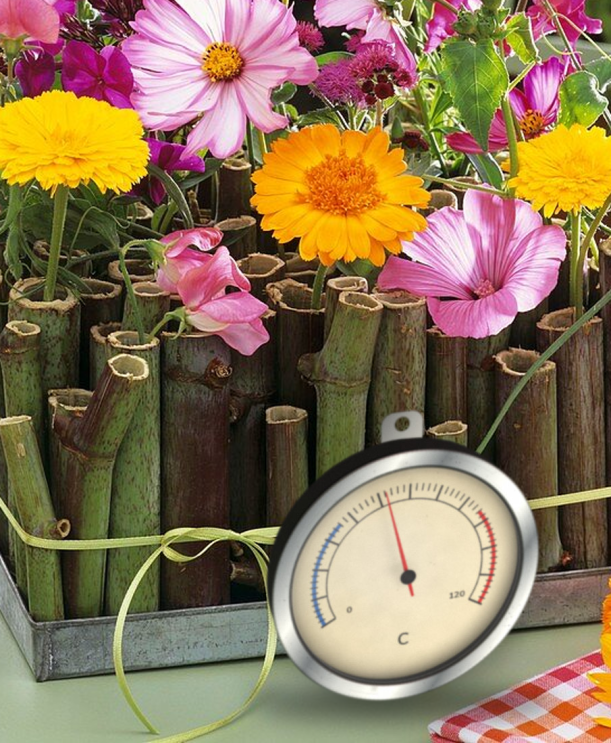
°C 52
